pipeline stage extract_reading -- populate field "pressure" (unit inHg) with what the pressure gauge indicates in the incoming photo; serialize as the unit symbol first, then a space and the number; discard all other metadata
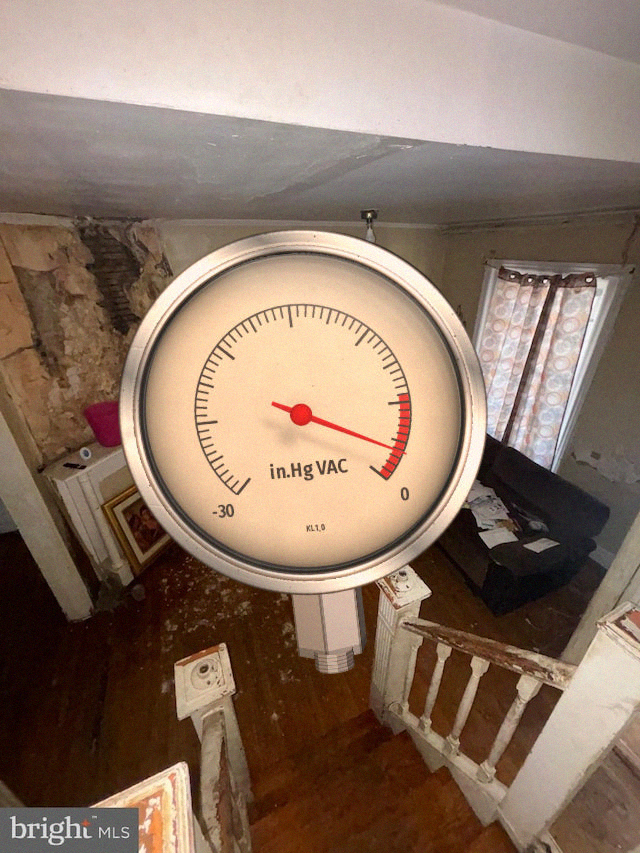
inHg -2
